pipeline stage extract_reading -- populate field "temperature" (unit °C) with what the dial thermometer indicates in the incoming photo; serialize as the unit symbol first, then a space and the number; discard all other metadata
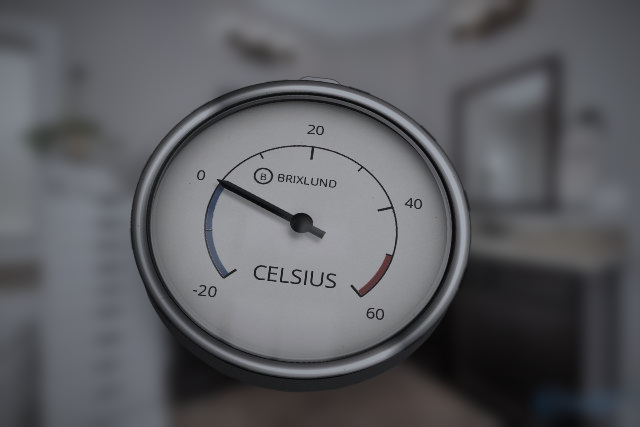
°C 0
